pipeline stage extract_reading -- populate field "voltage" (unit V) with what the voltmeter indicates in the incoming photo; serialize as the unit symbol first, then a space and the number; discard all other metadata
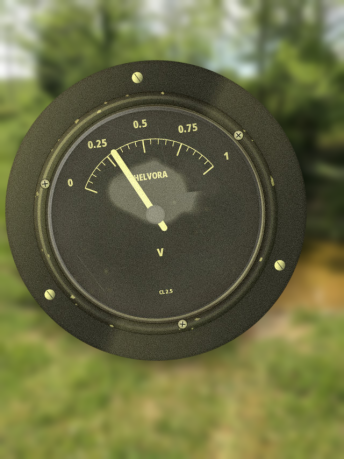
V 0.3
